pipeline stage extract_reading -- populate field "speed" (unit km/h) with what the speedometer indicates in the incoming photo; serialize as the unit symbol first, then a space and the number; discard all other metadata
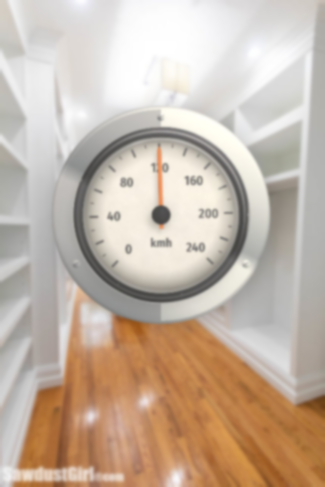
km/h 120
